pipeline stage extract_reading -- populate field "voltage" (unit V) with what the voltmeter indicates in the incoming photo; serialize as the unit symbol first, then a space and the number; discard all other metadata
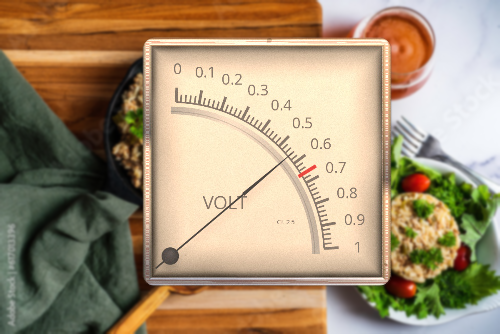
V 0.56
